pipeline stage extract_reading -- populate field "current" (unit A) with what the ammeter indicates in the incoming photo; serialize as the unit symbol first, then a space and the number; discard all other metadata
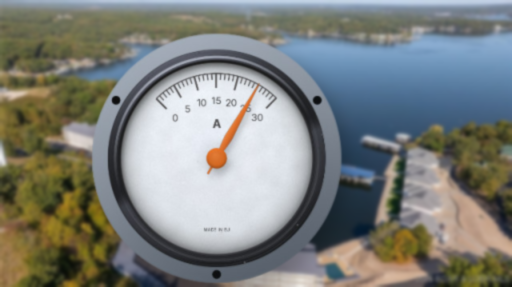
A 25
